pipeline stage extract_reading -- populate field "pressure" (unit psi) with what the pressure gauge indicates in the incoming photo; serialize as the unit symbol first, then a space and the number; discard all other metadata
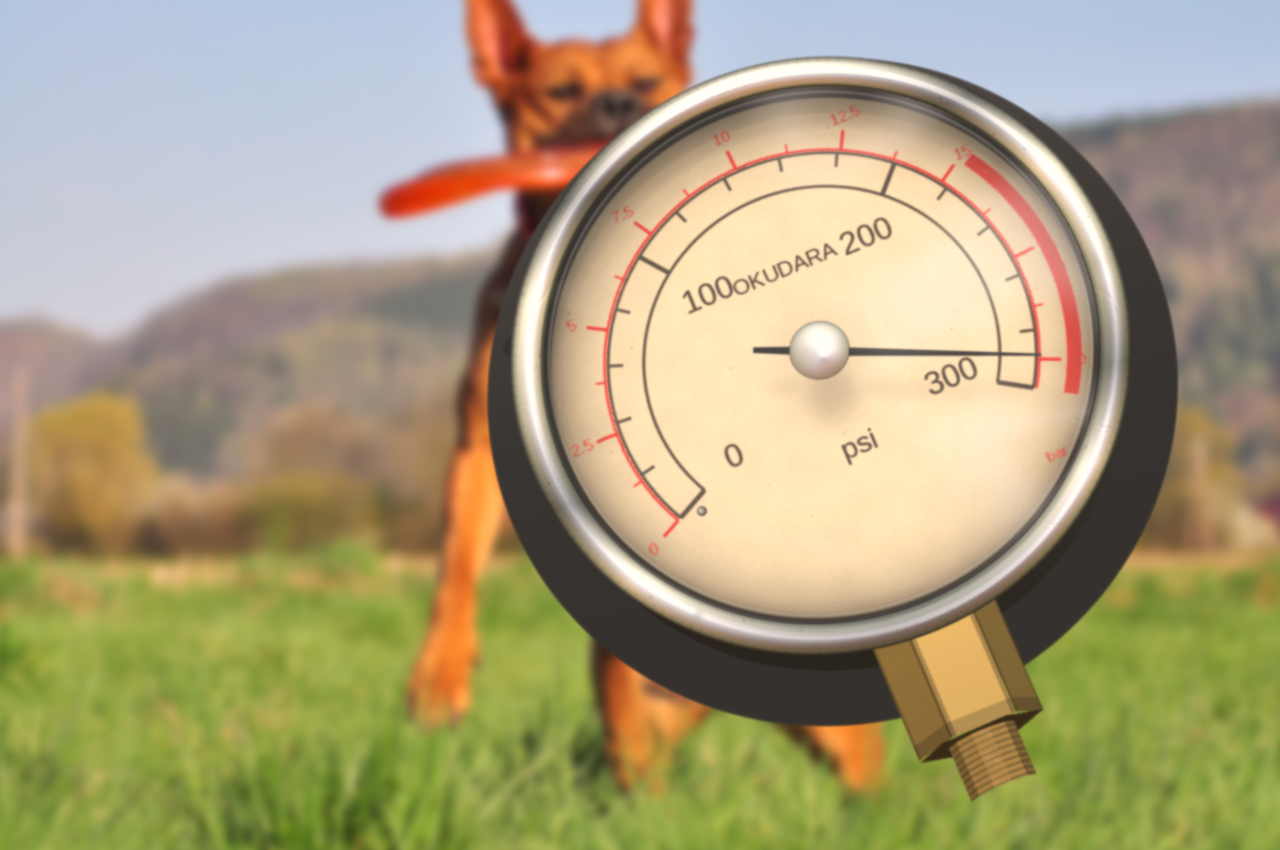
psi 290
